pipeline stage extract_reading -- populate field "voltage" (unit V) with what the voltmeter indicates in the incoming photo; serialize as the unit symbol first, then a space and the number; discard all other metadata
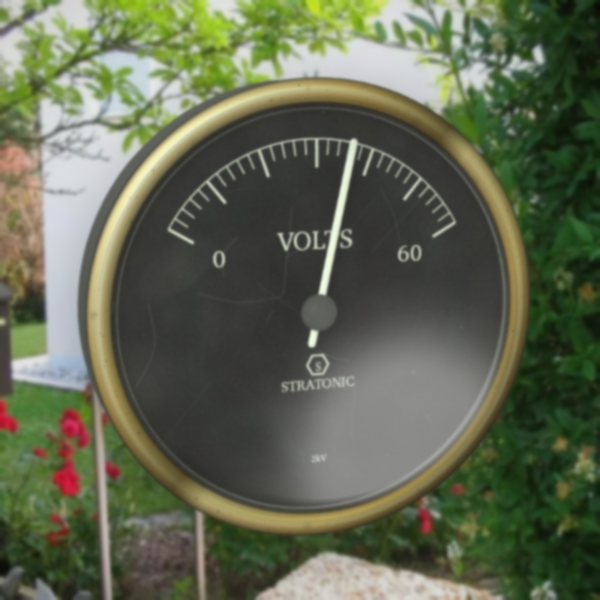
V 36
